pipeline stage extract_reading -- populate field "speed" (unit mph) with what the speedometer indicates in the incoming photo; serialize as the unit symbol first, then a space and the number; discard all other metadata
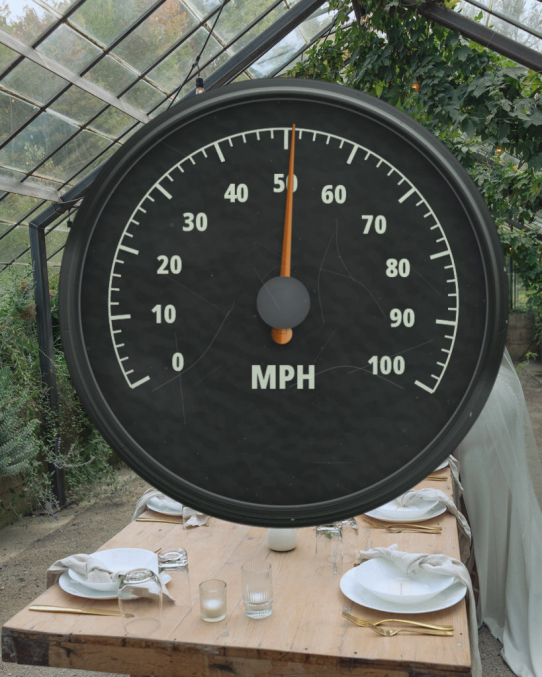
mph 51
